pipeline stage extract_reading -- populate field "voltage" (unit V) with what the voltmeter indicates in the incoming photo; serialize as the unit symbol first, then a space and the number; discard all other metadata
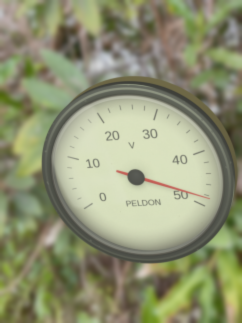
V 48
